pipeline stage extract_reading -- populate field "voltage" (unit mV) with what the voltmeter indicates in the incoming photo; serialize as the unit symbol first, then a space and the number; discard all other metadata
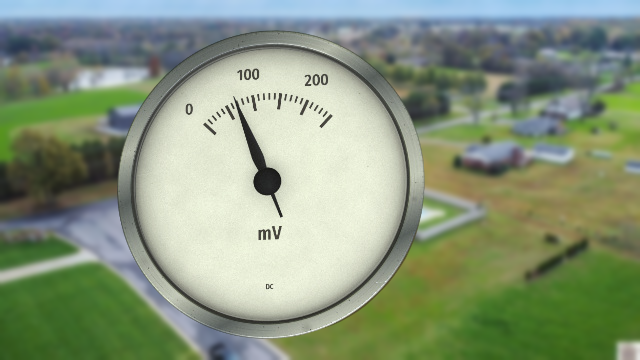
mV 70
